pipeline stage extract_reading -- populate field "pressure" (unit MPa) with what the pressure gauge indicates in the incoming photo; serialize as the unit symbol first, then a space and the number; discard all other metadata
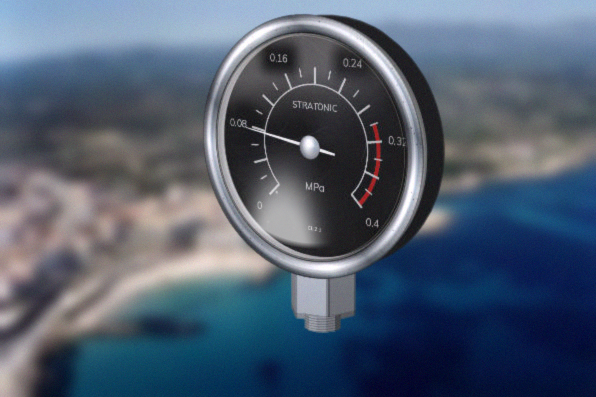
MPa 0.08
